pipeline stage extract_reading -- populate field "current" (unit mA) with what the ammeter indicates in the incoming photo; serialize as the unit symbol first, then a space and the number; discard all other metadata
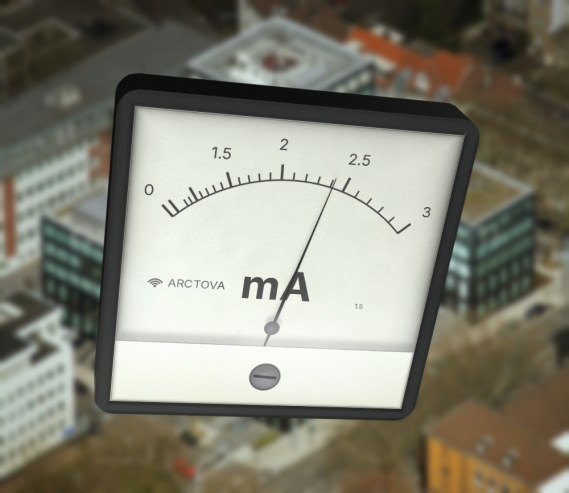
mA 2.4
